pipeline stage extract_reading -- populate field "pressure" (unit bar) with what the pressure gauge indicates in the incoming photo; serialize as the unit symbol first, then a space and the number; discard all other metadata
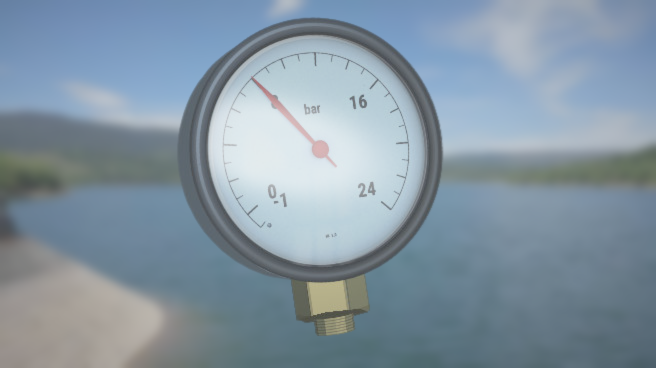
bar 8
